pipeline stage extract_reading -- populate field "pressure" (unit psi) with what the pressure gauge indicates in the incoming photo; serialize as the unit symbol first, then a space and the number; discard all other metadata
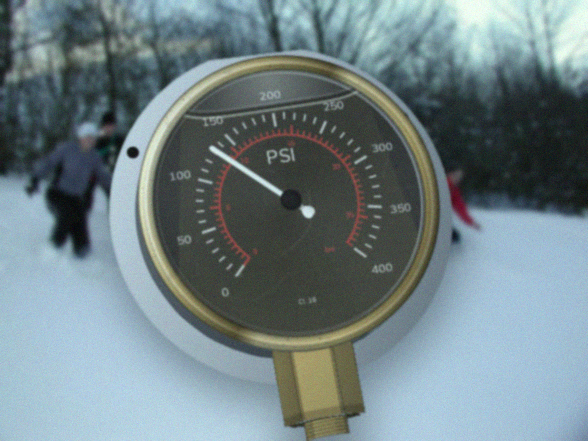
psi 130
